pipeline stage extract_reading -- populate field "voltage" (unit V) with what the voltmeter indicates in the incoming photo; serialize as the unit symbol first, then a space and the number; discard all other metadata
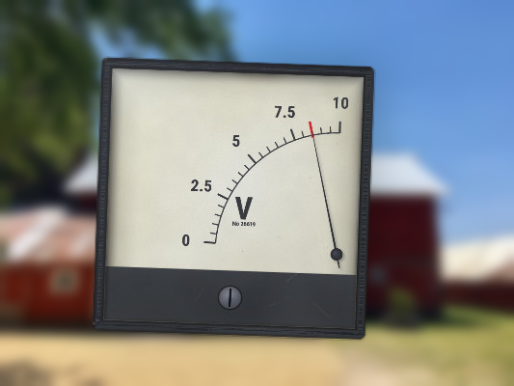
V 8.5
